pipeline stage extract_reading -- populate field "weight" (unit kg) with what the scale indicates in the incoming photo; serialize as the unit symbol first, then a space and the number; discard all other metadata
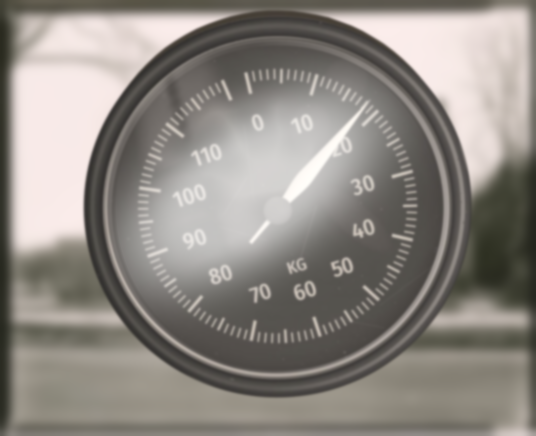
kg 18
